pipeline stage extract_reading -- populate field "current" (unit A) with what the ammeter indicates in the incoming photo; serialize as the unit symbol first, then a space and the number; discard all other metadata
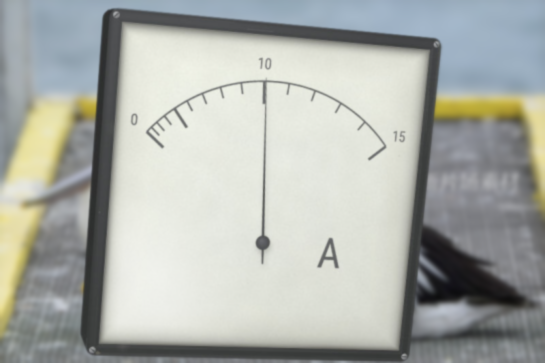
A 10
